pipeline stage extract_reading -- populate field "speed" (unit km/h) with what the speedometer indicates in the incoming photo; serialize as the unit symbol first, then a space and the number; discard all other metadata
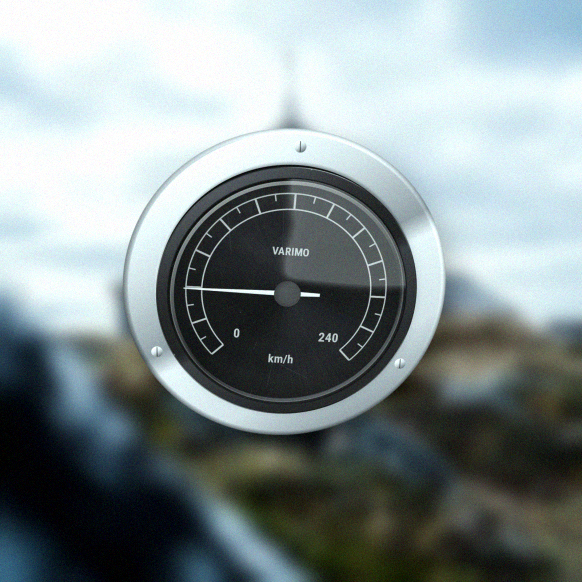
km/h 40
